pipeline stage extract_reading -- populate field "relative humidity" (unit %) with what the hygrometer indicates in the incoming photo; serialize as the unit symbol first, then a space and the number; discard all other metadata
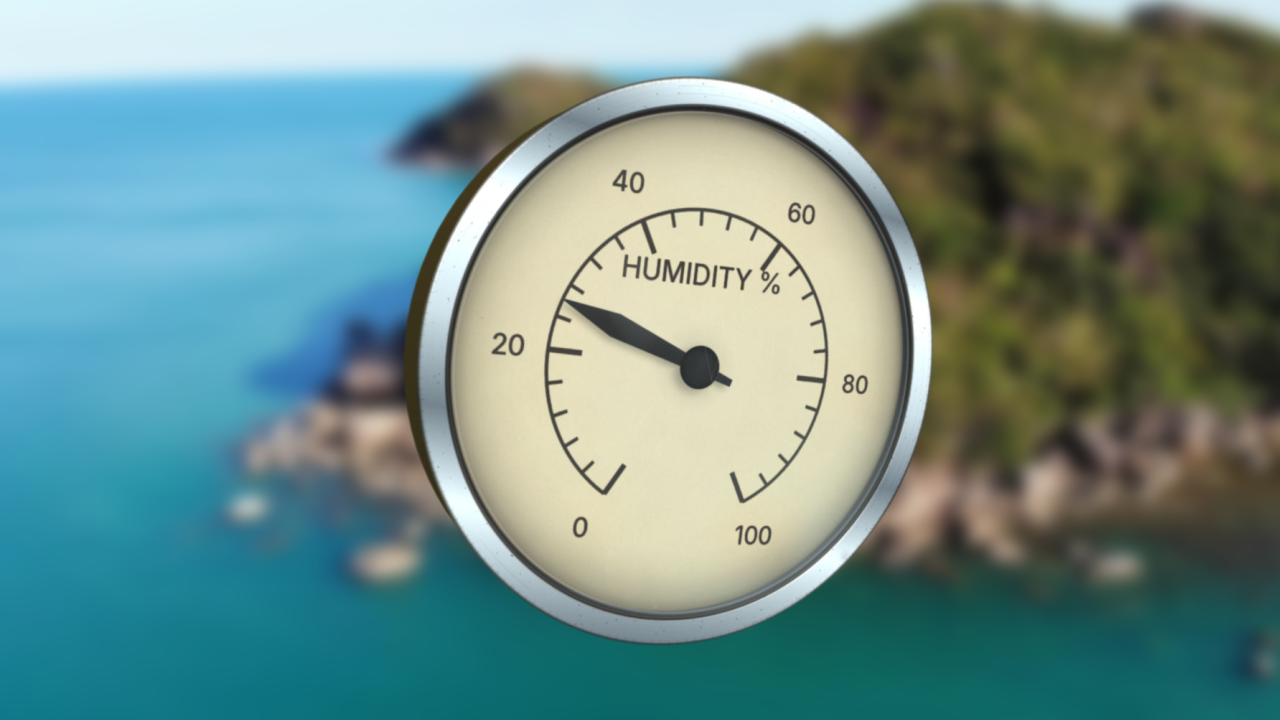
% 26
